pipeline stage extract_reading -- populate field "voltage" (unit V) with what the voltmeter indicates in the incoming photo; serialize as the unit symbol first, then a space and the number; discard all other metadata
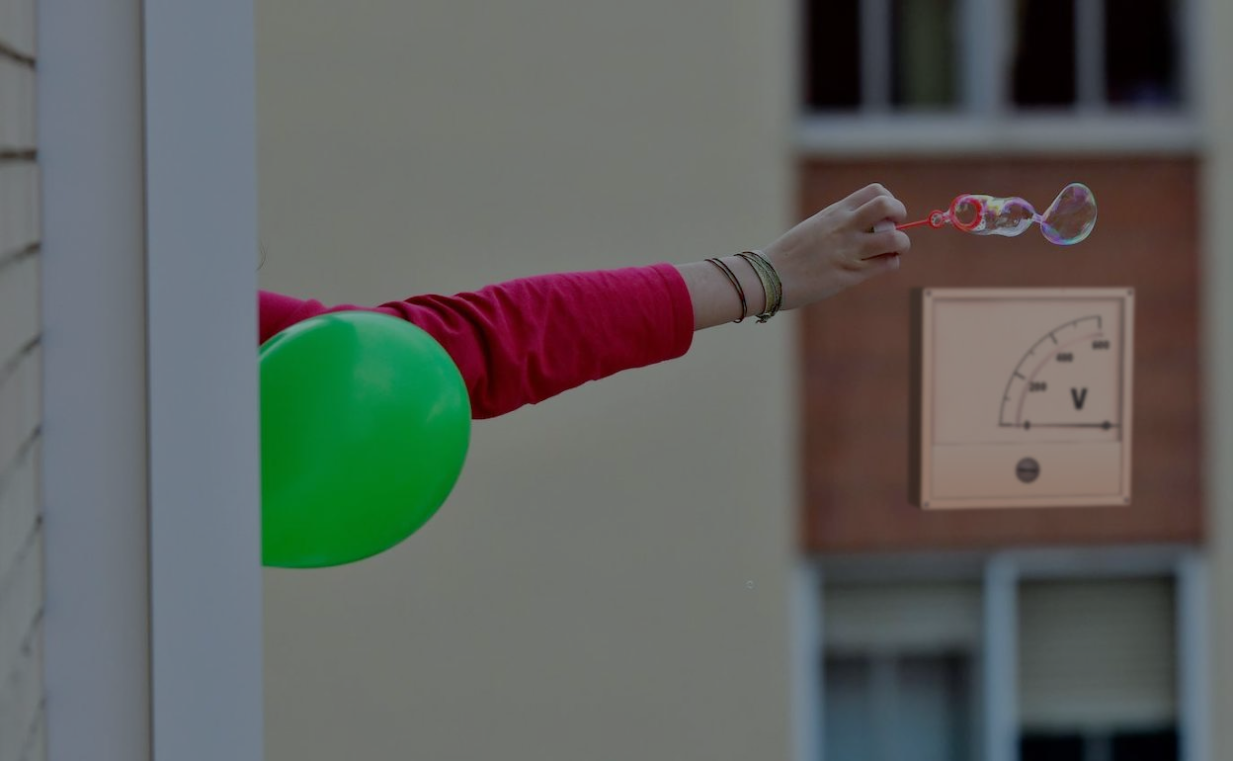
V 0
